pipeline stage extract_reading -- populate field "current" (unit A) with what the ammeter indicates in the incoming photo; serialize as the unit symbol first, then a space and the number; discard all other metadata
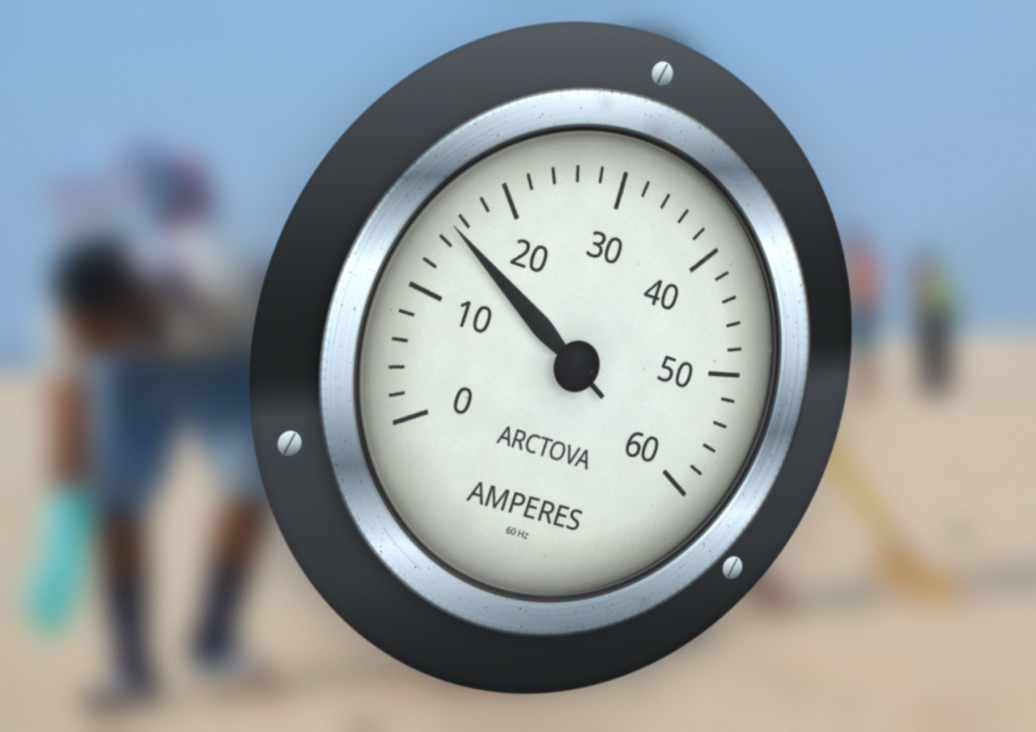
A 15
